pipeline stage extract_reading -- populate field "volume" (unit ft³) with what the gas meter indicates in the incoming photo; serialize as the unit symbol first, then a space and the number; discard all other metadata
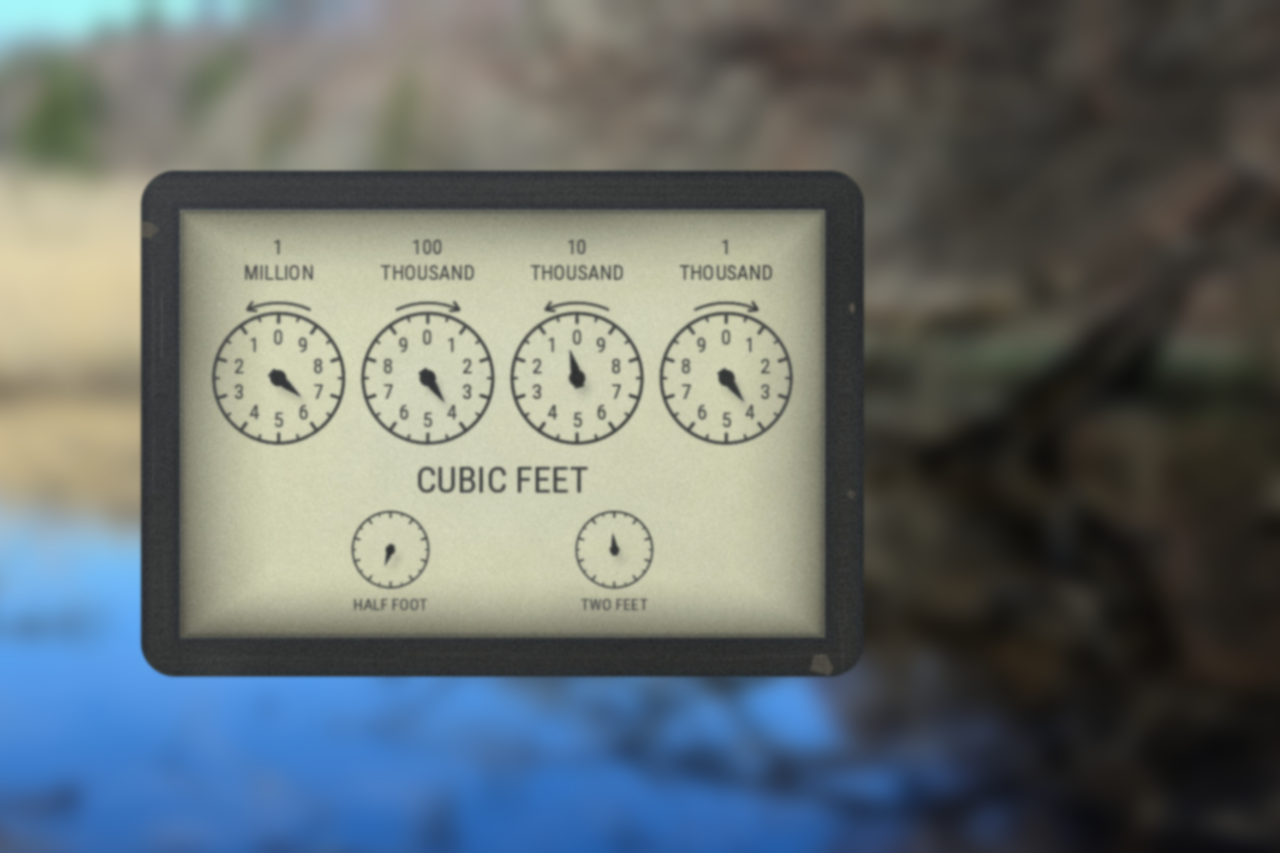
ft³ 640400
